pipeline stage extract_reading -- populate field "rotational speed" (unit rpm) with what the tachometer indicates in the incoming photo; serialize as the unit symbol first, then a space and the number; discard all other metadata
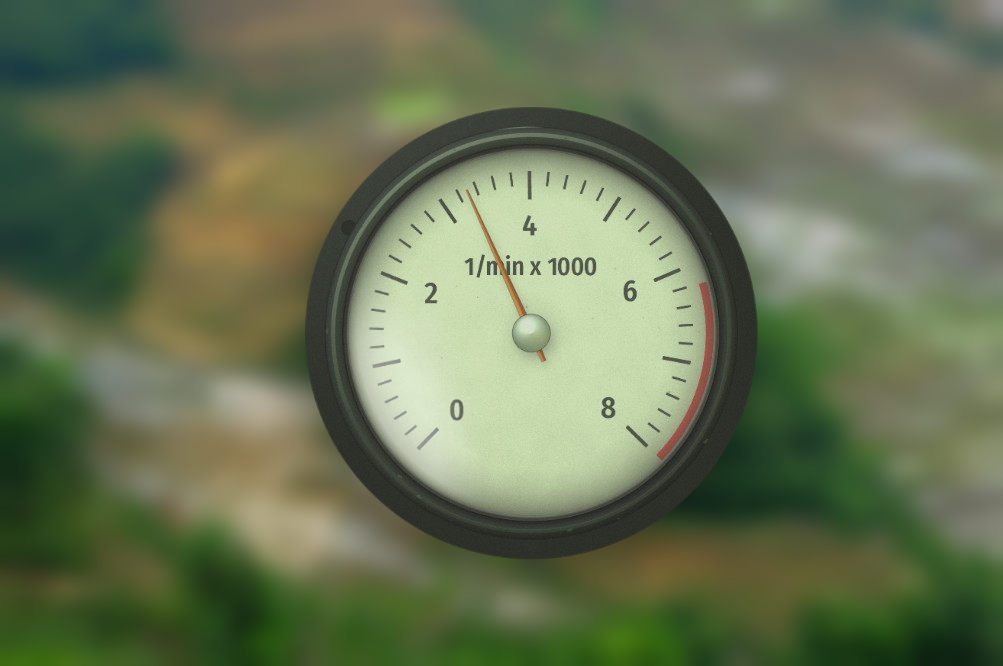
rpm 3300
